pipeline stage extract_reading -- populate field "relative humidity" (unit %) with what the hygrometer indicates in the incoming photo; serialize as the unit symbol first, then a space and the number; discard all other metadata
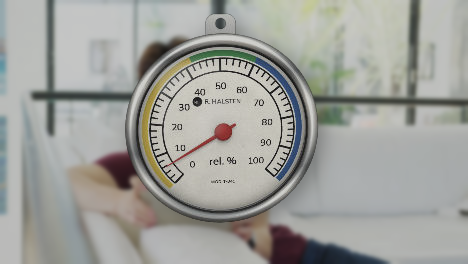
% 6
